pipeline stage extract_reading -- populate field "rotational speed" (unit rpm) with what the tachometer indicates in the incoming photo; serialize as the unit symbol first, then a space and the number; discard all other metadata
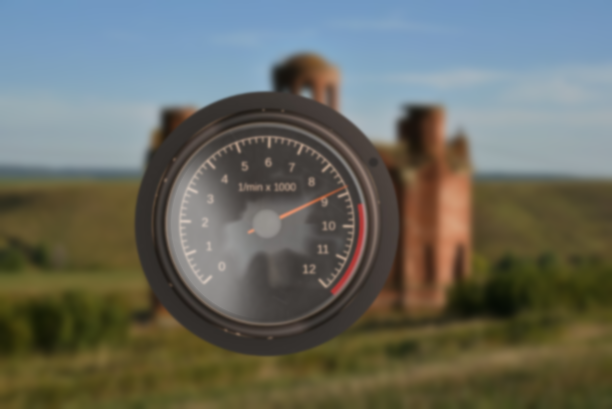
rpm 8800
